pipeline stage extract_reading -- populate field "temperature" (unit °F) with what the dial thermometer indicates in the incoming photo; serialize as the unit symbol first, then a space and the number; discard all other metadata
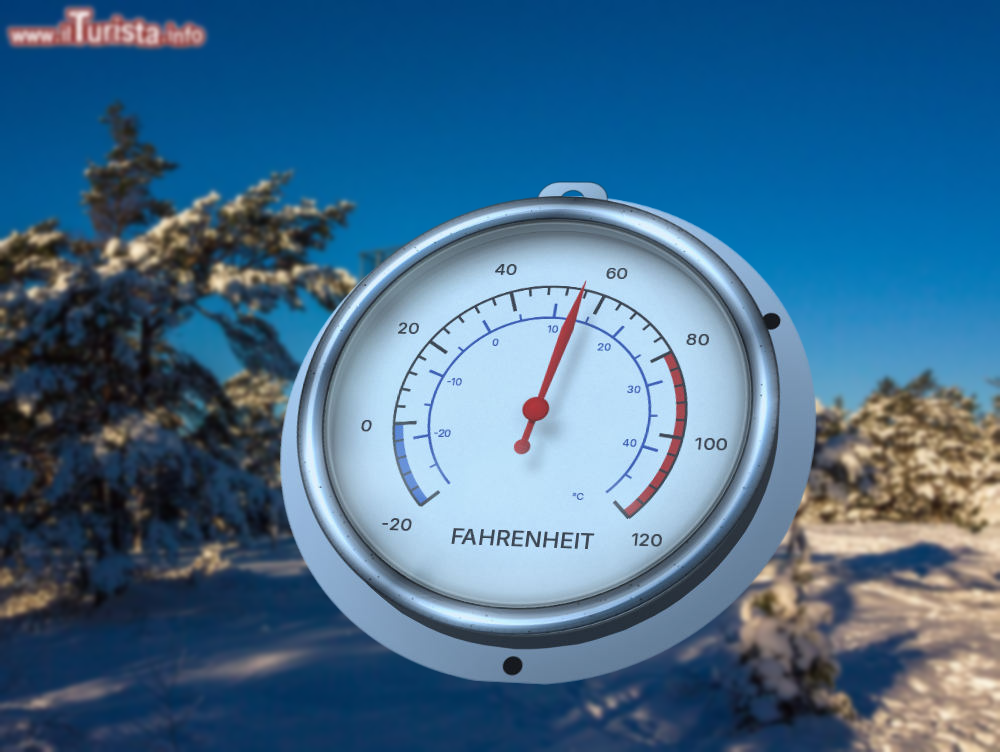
°F 56
